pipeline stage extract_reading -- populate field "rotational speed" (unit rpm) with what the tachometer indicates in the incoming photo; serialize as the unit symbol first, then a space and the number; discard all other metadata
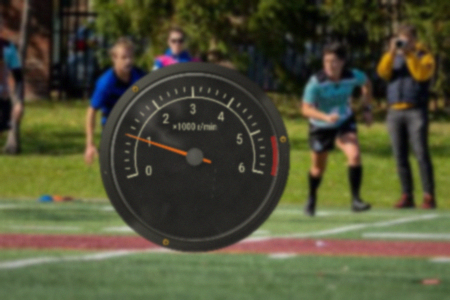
rpm 1000
